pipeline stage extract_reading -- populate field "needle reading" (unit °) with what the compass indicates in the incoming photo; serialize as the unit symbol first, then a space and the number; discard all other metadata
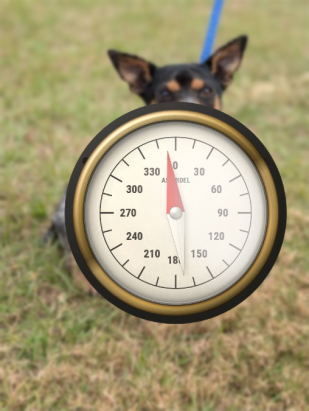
° 352.5
